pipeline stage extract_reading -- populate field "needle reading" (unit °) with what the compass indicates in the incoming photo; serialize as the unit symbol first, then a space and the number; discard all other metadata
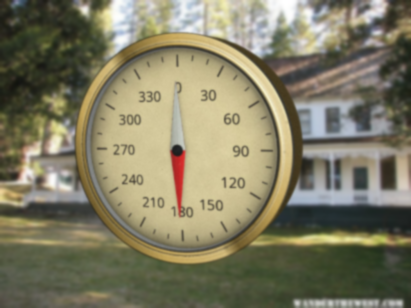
° 180
